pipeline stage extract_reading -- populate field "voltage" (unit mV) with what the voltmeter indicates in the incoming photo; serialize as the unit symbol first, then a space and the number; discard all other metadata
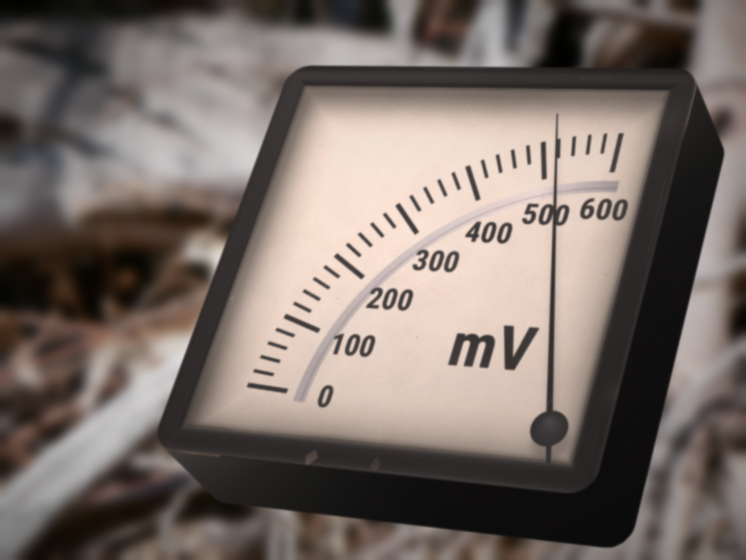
mV 520
